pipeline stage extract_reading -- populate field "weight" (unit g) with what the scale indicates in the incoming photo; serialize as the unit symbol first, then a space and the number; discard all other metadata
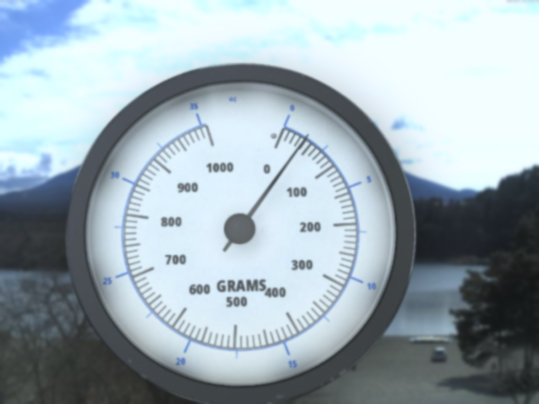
g 40
